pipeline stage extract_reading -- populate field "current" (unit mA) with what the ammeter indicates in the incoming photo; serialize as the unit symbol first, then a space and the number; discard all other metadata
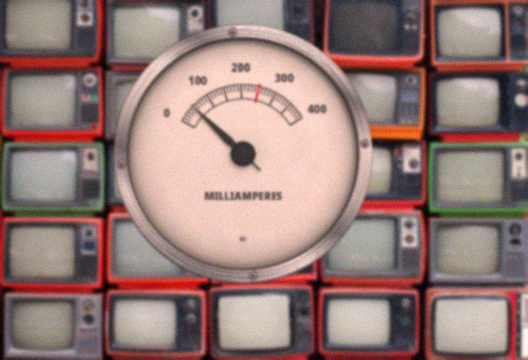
mA 50
